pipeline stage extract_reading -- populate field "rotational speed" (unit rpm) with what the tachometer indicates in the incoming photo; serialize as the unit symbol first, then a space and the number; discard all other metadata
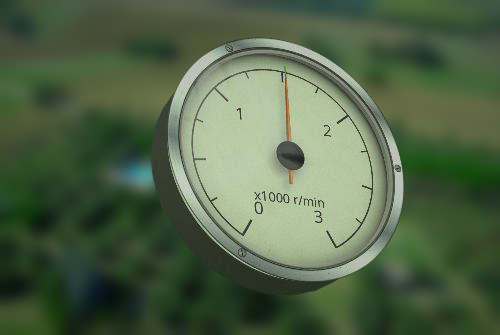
rpm 1500
